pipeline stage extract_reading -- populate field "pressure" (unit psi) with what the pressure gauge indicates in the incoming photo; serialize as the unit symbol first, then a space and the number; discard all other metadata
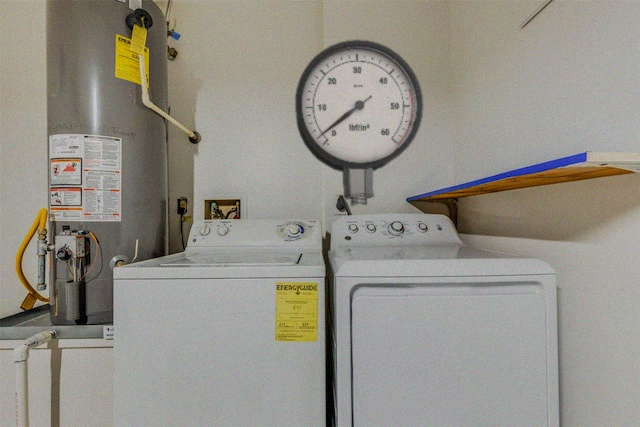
psi 2
